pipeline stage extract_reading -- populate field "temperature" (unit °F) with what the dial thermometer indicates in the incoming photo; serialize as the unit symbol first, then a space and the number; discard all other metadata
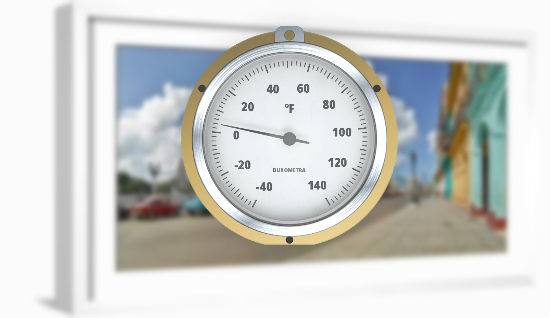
°F 4
